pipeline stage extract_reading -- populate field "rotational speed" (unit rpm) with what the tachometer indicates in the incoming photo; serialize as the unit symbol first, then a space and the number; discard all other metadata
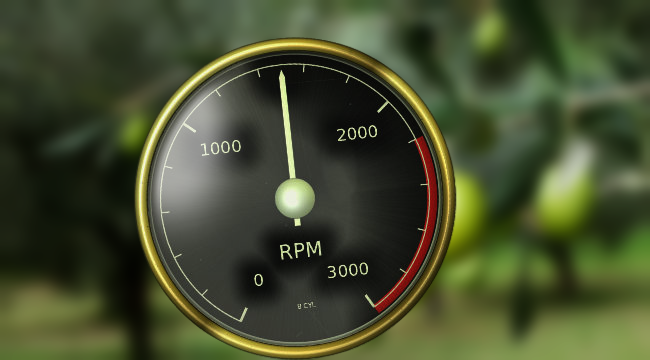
rpm 1500
